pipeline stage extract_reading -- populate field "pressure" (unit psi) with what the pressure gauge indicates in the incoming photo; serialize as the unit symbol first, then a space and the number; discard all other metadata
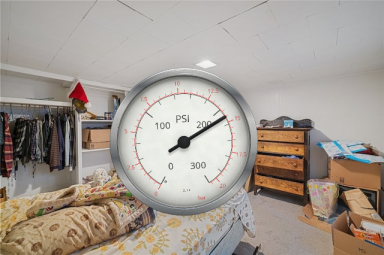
psi 210
